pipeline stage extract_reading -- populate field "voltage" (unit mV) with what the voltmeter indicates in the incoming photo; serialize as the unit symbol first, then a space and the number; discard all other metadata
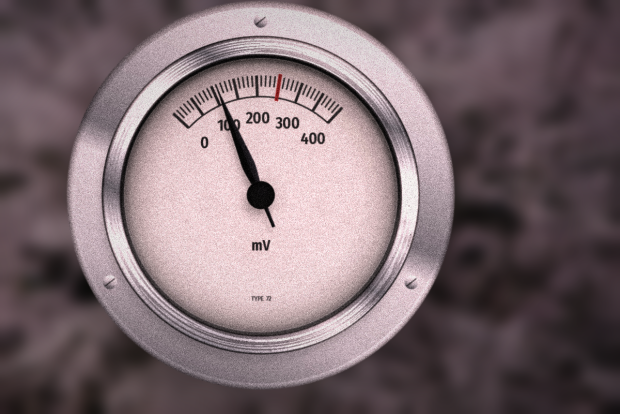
mV 110
